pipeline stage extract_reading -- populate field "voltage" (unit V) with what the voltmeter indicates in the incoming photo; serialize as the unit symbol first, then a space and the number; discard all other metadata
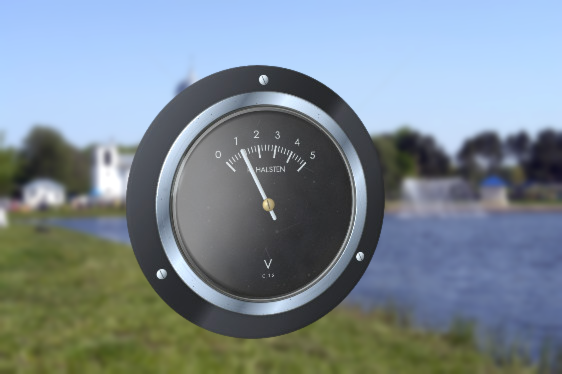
V 1
